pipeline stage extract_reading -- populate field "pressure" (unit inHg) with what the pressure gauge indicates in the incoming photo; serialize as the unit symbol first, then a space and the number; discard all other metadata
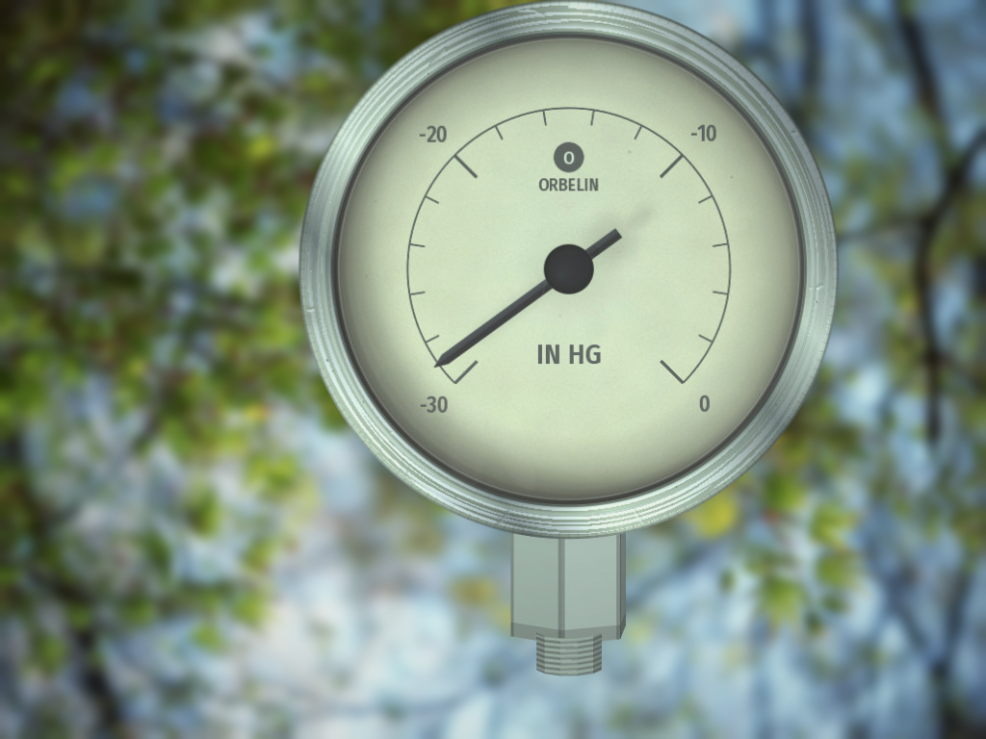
inHg -29
